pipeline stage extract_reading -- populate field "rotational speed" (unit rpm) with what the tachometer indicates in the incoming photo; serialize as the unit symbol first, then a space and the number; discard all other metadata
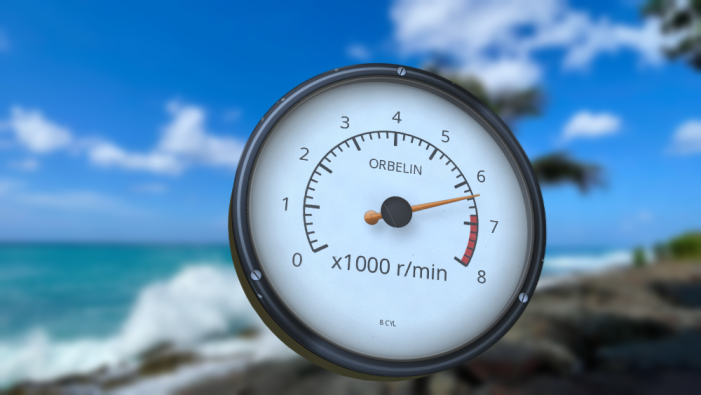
rpm 6400
